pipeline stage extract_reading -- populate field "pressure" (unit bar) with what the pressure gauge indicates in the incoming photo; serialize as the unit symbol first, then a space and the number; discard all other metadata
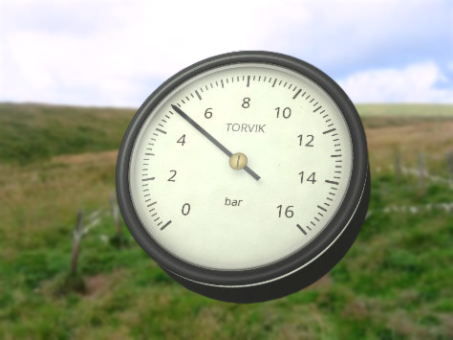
bar 5
